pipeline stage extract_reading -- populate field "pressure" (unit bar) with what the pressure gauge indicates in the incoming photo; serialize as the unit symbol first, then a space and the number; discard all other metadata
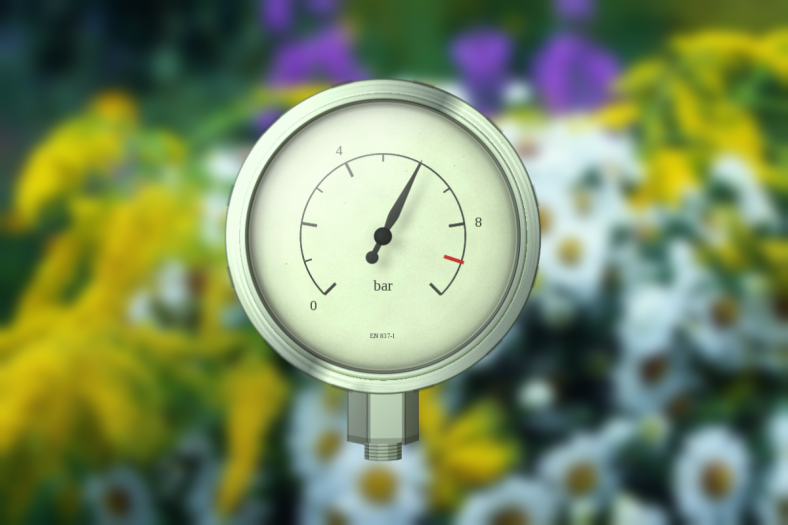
bar 6
